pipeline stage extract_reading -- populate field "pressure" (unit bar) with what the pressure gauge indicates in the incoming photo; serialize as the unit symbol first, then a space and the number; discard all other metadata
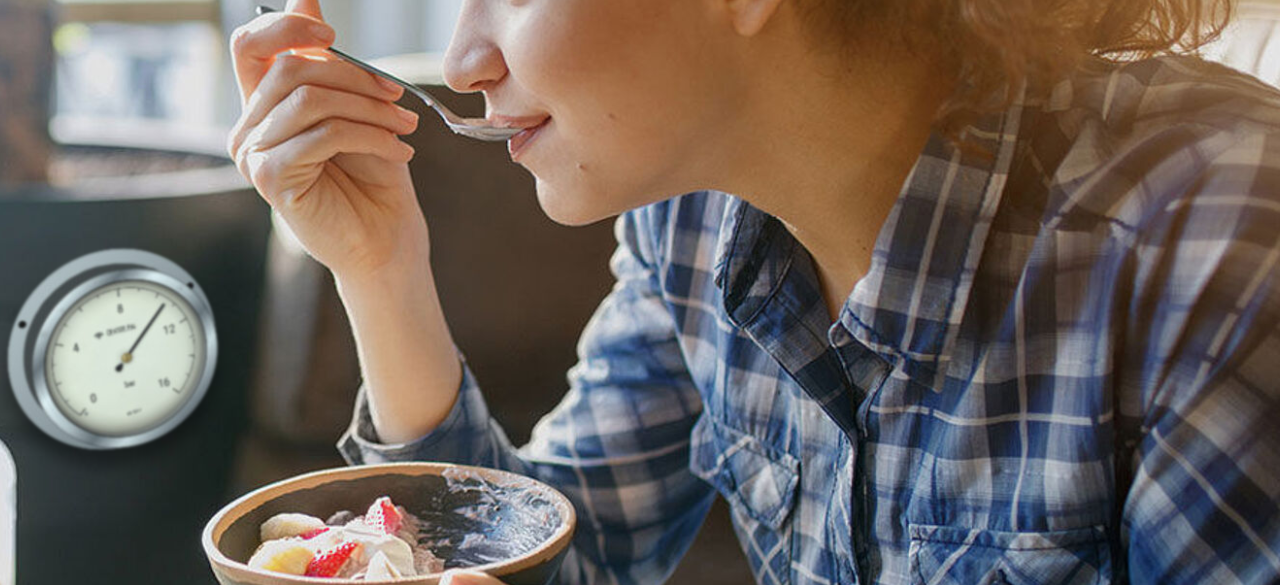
bar 10.5
